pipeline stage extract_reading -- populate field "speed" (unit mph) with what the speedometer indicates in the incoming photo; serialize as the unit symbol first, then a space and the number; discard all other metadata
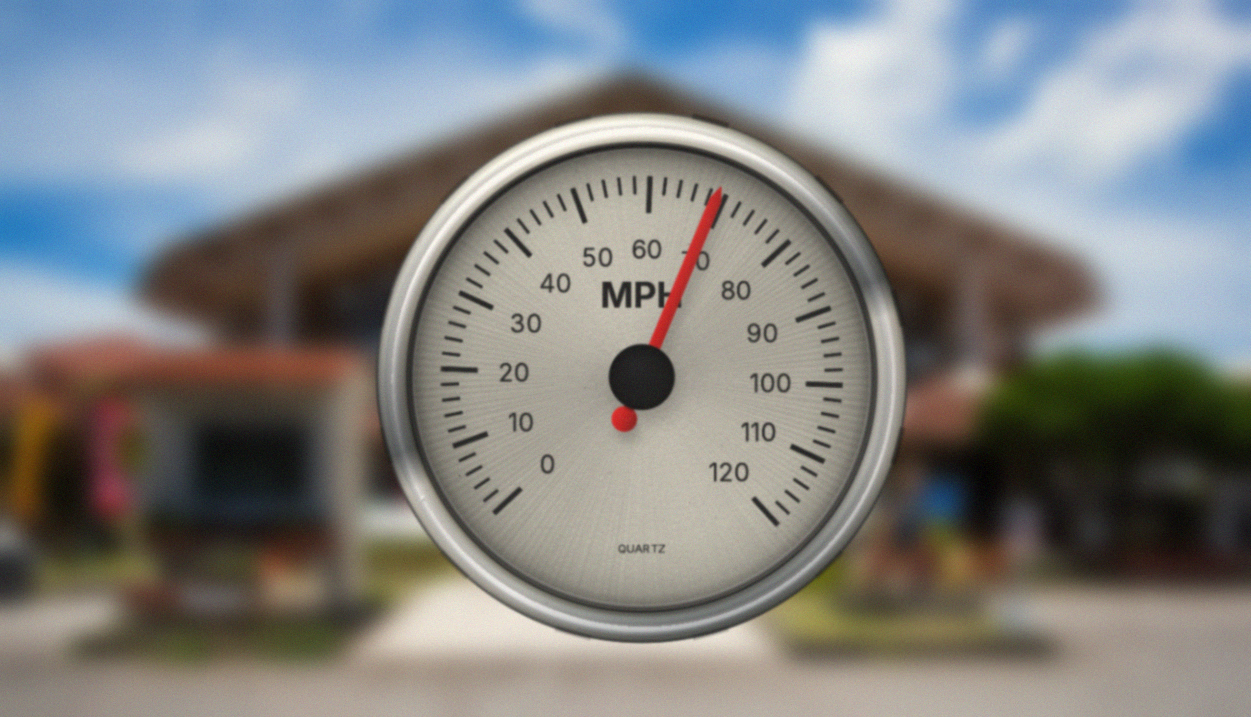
mph 69
